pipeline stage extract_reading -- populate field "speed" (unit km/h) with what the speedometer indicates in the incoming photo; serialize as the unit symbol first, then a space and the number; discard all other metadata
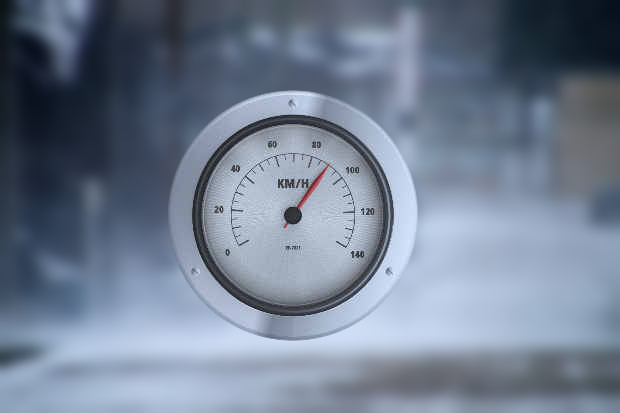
km/h 90
